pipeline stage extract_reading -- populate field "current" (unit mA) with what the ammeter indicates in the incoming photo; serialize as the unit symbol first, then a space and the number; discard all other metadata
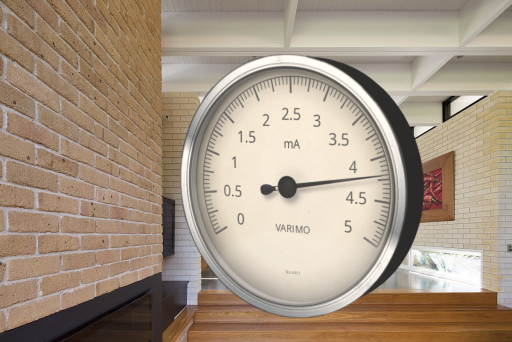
mA 4.2
